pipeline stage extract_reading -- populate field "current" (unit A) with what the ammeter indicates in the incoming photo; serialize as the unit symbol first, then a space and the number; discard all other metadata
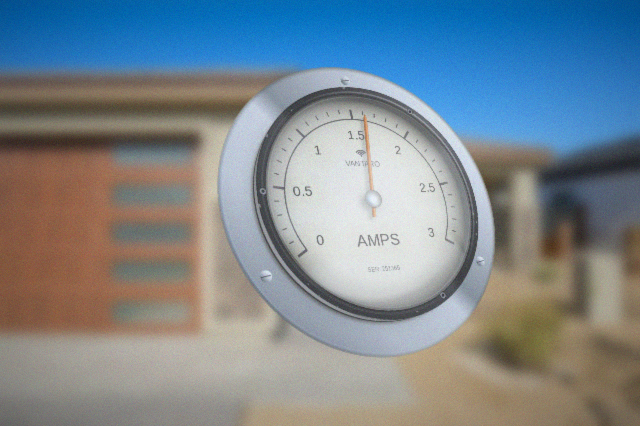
A 1.6
